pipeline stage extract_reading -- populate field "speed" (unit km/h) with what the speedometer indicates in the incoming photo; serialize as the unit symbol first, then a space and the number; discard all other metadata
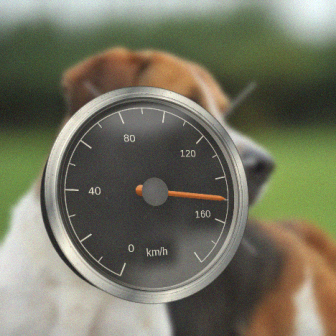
km/h 150
